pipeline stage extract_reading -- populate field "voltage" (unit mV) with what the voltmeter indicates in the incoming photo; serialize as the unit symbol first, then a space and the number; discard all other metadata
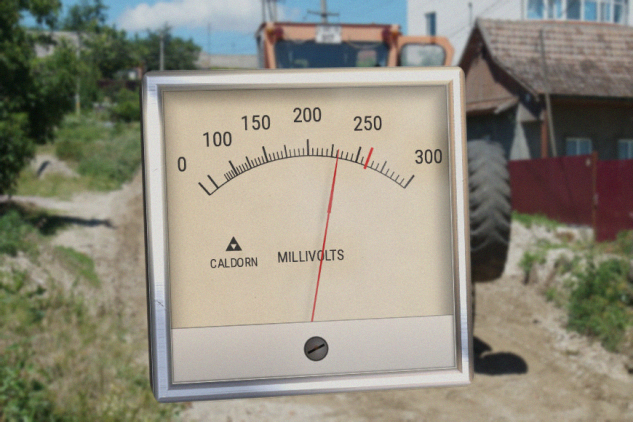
mV 230
